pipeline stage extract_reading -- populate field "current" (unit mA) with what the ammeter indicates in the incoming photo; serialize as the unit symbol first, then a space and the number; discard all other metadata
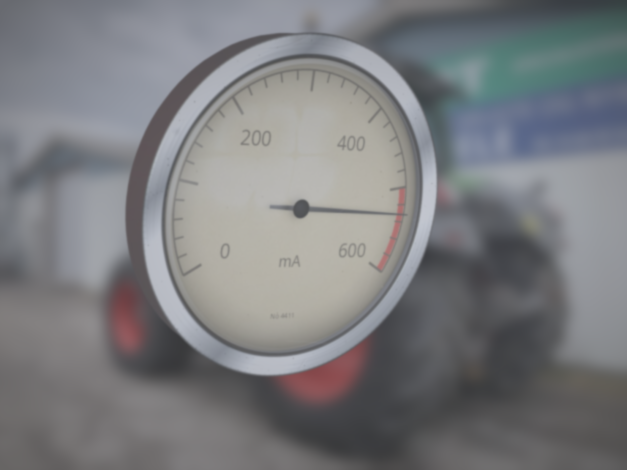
mA 530
